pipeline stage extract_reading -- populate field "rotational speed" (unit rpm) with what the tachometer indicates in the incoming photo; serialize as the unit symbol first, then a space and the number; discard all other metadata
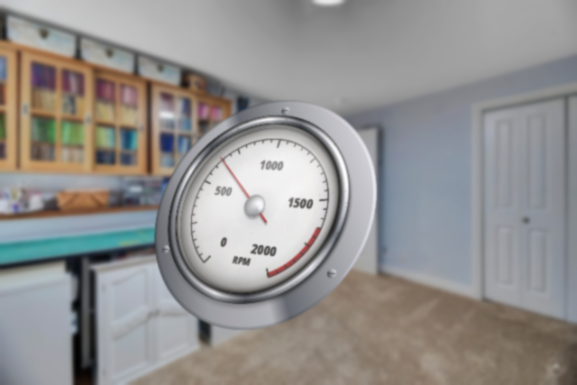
rpm 650
